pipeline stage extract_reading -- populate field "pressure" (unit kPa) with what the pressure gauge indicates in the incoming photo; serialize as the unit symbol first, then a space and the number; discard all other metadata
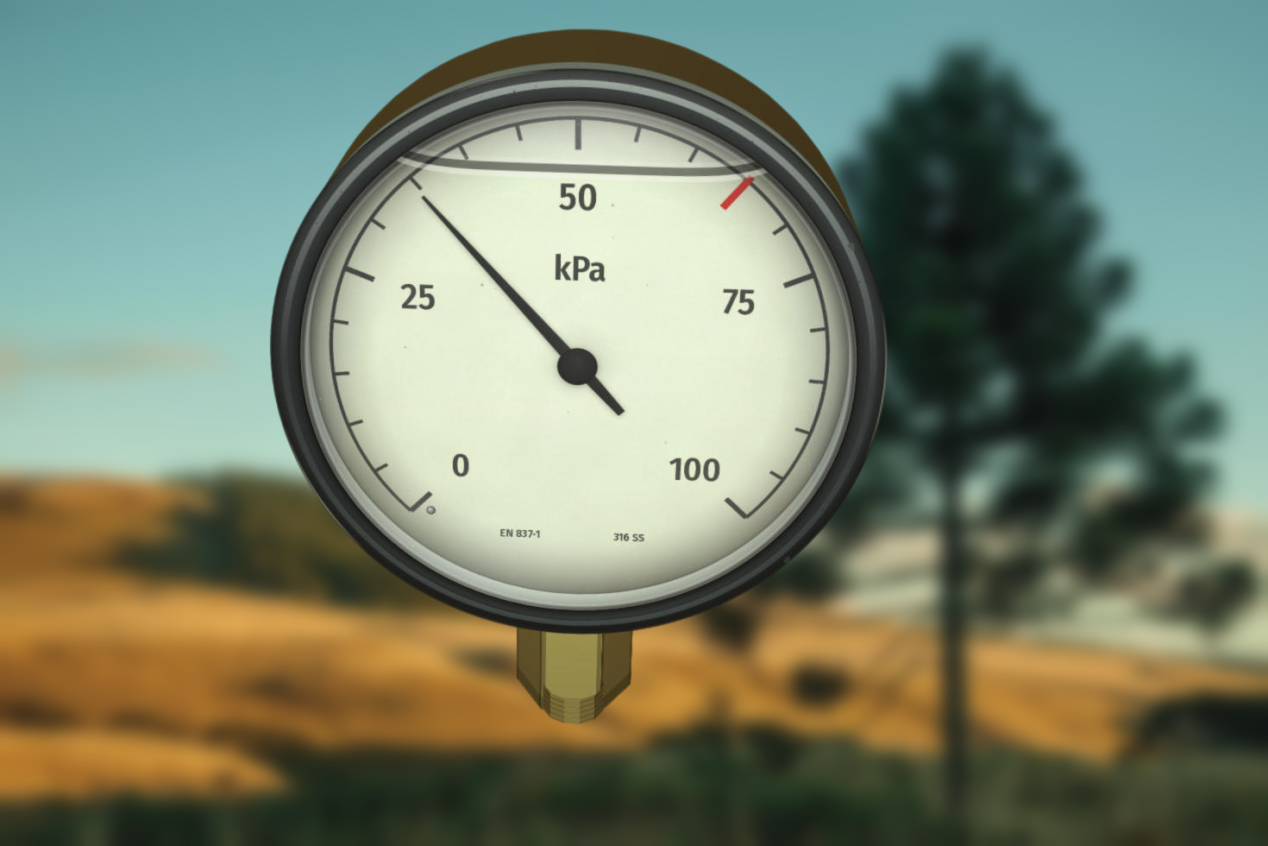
kPa 35
